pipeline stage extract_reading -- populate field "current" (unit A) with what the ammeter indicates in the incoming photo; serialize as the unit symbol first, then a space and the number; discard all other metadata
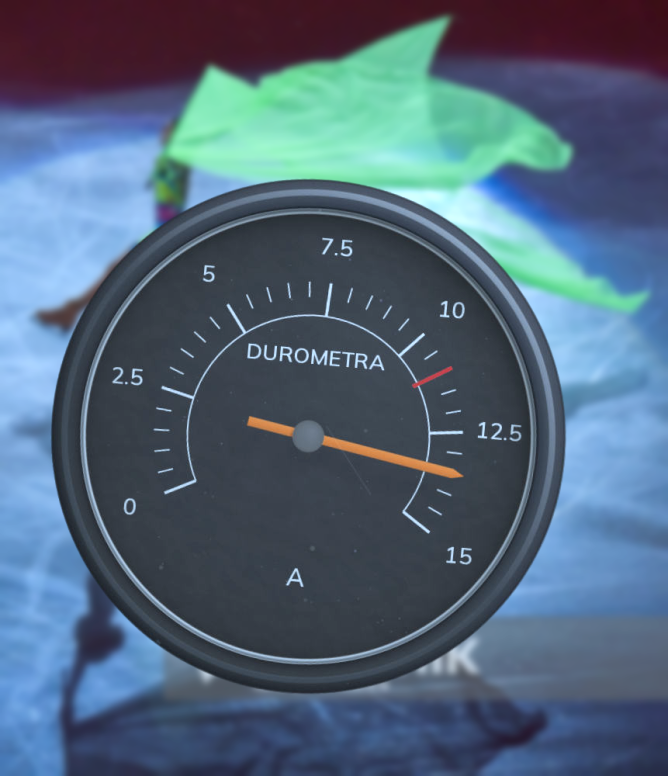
A 13.5
